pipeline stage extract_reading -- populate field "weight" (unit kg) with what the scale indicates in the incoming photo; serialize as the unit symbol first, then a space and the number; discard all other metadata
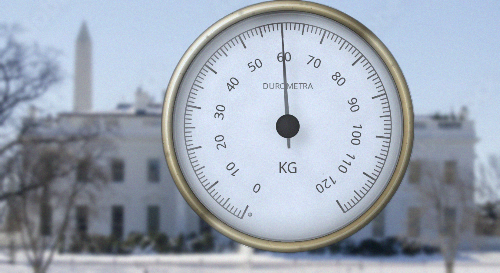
kg 60
